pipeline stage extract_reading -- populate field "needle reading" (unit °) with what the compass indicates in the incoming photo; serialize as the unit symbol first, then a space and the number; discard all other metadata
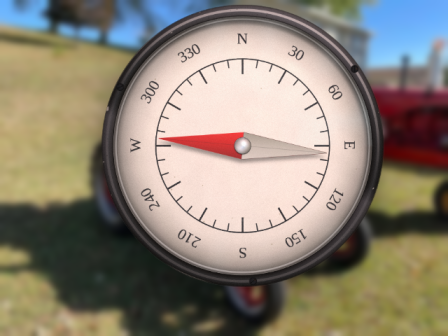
° 275
